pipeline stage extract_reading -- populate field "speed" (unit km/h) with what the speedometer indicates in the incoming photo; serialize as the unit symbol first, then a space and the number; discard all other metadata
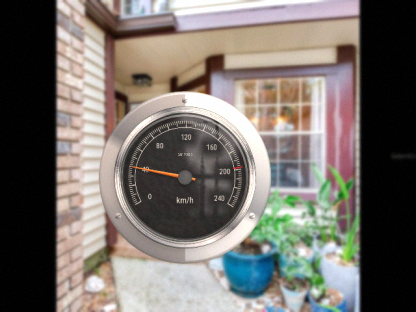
km/h 40
